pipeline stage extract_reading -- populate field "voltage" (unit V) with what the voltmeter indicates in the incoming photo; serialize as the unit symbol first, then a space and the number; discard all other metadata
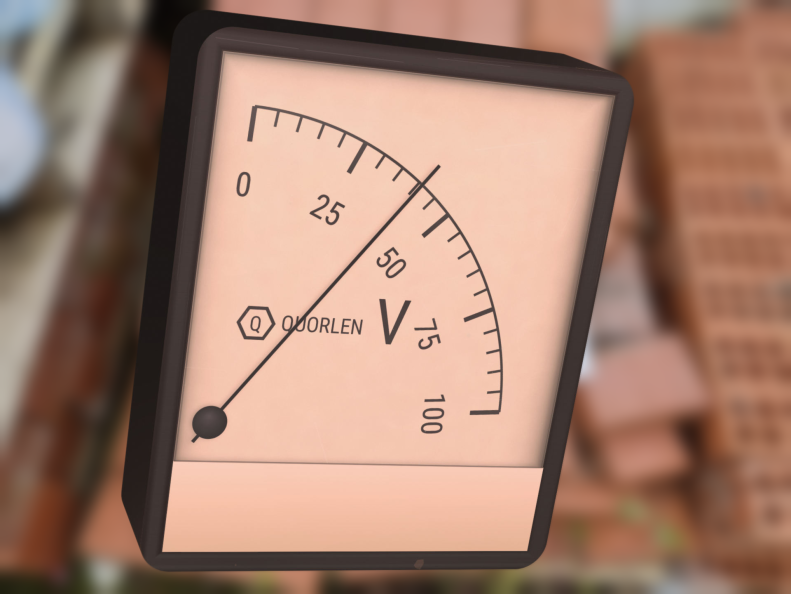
V 40
